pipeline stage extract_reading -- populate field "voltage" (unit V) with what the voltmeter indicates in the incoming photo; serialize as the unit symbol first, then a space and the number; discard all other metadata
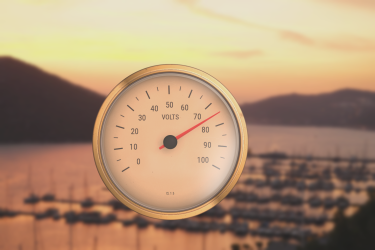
V 75
